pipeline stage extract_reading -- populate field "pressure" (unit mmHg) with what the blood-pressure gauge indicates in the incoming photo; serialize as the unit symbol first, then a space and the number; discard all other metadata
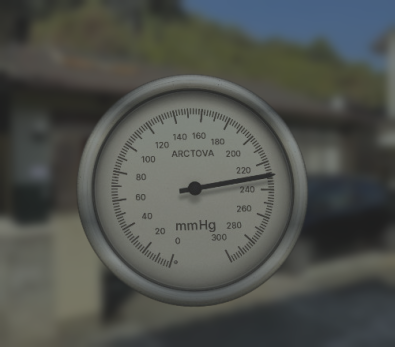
mmHg 230
